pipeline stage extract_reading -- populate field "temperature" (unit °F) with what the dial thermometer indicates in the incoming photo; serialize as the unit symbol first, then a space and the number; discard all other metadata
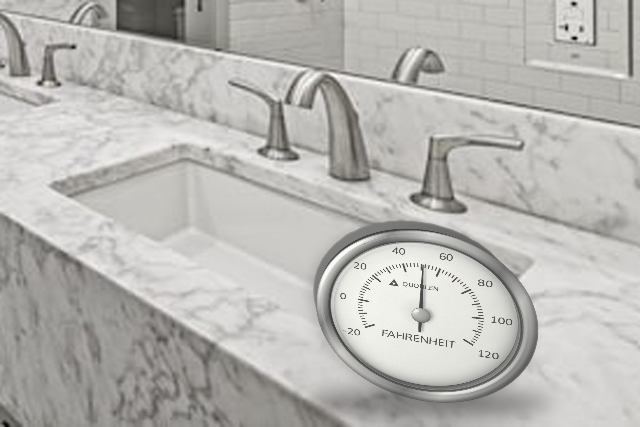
°F 50
